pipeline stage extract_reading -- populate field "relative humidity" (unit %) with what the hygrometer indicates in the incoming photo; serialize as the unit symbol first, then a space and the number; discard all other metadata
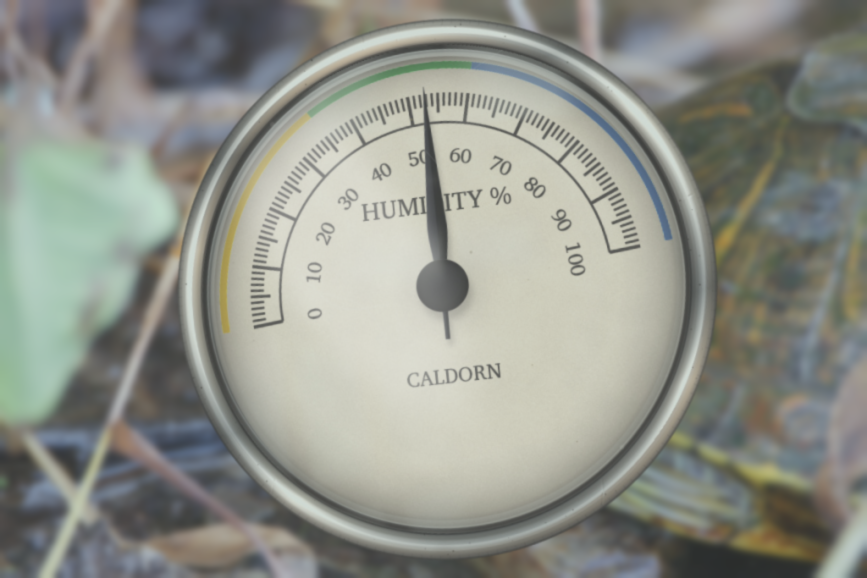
% 53
